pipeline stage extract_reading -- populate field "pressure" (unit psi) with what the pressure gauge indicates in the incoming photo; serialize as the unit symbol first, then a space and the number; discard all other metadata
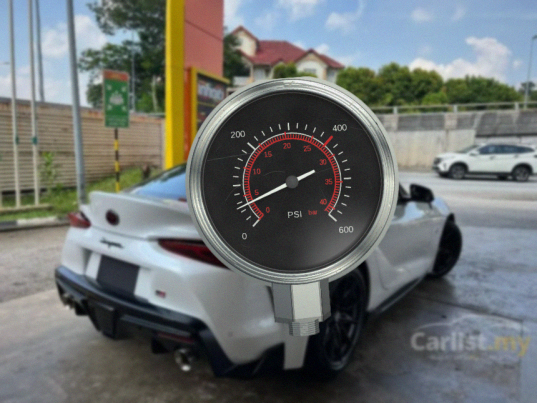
psi 50
